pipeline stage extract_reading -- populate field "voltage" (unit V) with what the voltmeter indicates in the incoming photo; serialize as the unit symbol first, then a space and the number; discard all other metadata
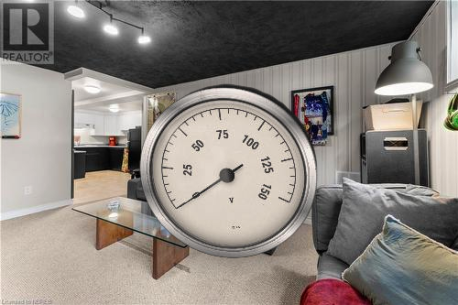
V 0
